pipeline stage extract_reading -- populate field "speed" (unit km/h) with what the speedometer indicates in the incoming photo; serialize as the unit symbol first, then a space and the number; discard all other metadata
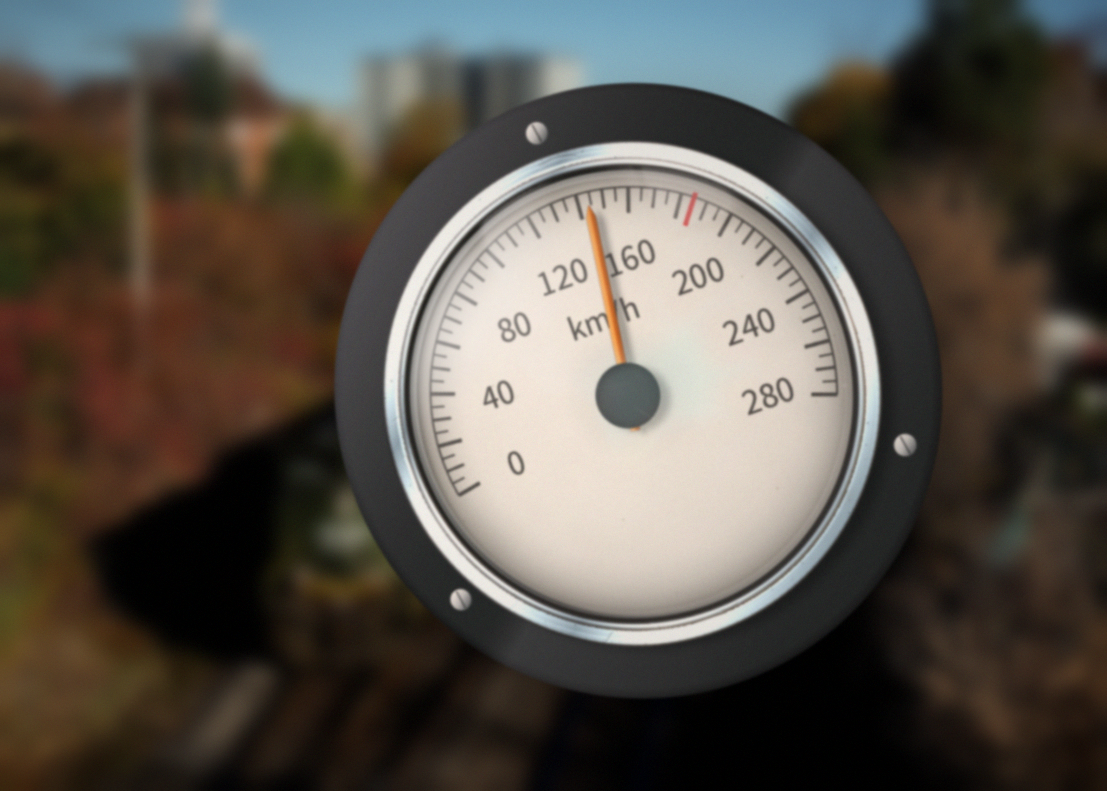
km/h 145
